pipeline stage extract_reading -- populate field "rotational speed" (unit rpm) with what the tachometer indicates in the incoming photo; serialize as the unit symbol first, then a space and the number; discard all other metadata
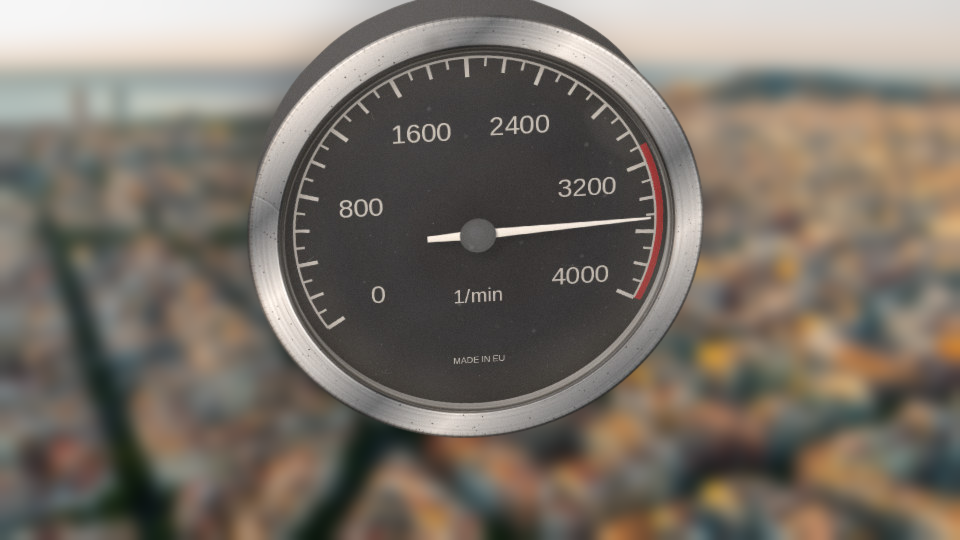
rpm 3500
